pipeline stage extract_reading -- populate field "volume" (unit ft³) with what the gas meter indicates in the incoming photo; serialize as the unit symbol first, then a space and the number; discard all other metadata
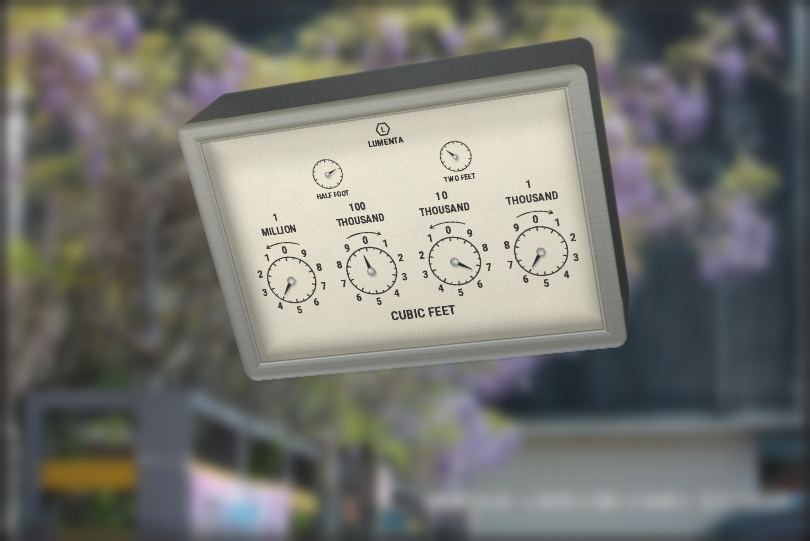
ft³ 396600
